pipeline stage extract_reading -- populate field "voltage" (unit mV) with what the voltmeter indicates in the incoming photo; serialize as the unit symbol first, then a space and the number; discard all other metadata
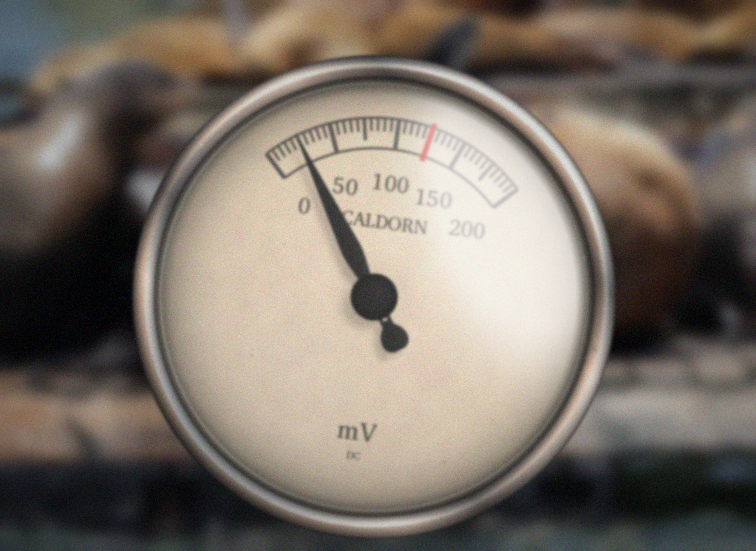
mV 25
